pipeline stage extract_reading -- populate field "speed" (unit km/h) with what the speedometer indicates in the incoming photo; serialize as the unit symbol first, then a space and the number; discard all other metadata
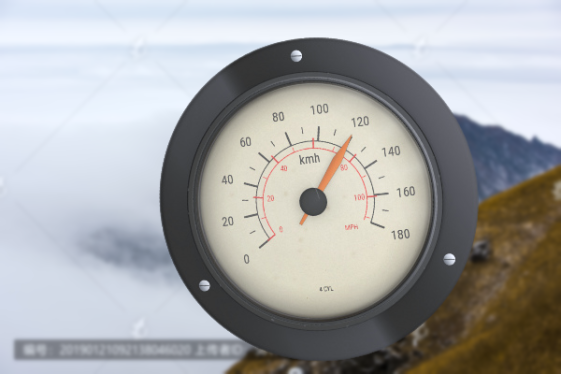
km/h 120
